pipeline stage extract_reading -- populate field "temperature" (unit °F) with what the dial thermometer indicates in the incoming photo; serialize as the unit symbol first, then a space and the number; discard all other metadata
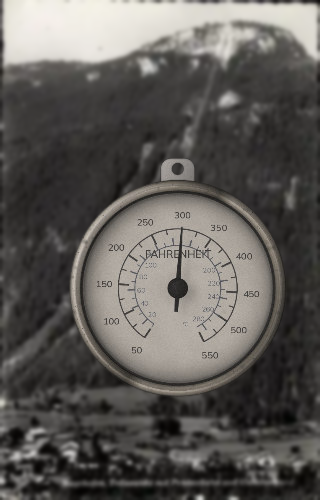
°F 300
